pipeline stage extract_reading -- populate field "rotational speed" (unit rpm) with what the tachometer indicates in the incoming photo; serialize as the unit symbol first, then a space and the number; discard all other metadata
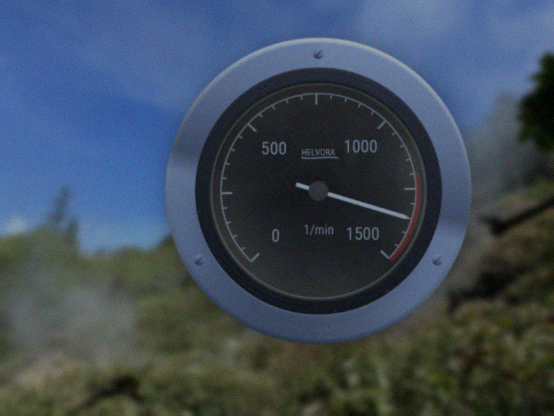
rpm 1350
